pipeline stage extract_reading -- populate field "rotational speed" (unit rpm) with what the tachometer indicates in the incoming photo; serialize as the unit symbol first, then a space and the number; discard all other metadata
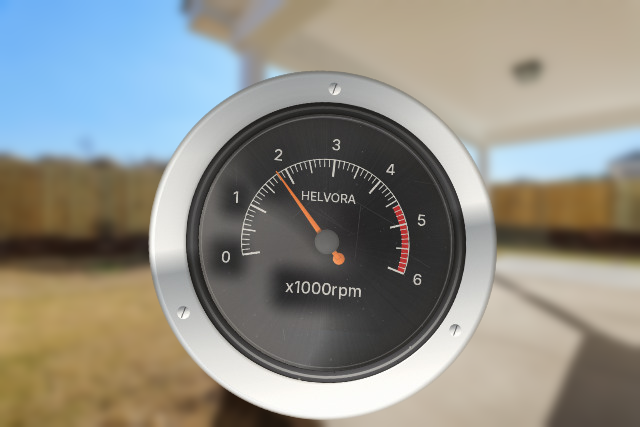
rpm 1800
